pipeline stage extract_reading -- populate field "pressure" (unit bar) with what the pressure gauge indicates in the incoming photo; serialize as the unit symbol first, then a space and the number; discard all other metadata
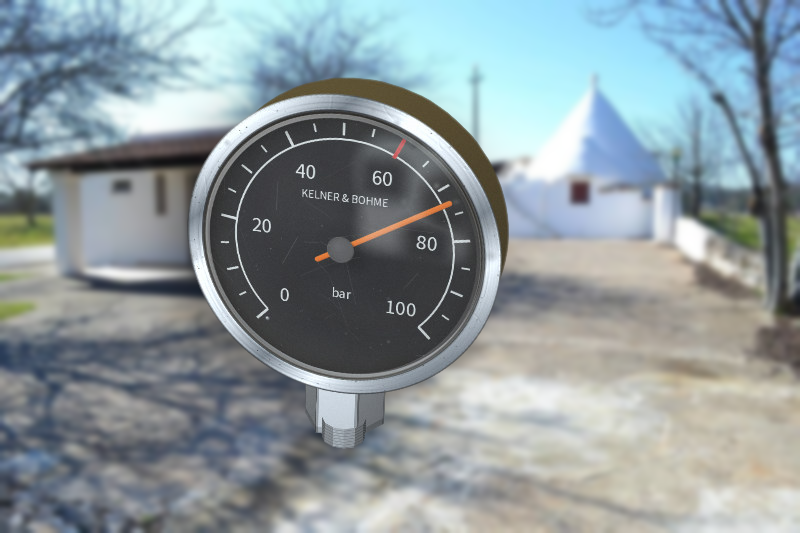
bar 72.5
